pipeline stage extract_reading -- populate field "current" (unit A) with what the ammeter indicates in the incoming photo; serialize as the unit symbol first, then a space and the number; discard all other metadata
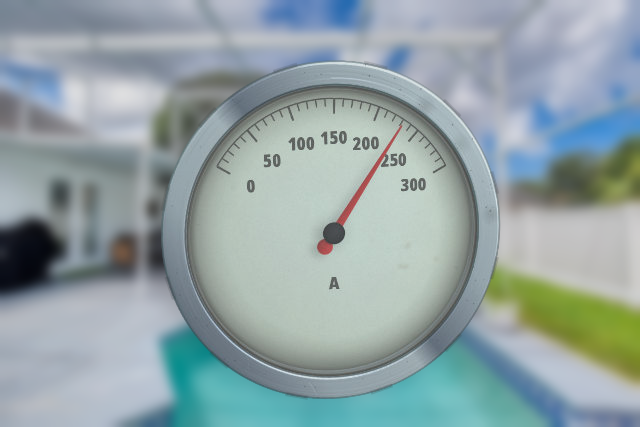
A 230
